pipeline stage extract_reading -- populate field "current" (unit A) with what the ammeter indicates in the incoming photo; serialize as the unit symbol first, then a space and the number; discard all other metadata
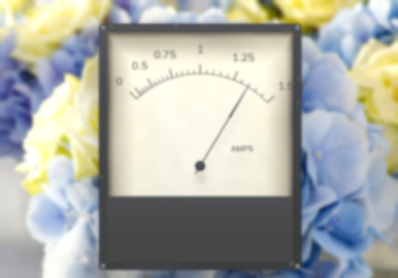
A 1.35
